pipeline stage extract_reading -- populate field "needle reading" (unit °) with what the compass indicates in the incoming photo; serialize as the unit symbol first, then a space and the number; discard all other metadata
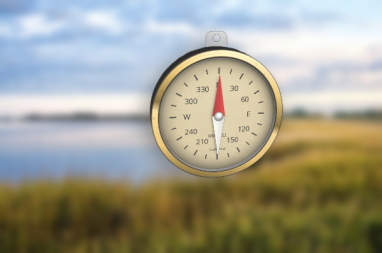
° 0
